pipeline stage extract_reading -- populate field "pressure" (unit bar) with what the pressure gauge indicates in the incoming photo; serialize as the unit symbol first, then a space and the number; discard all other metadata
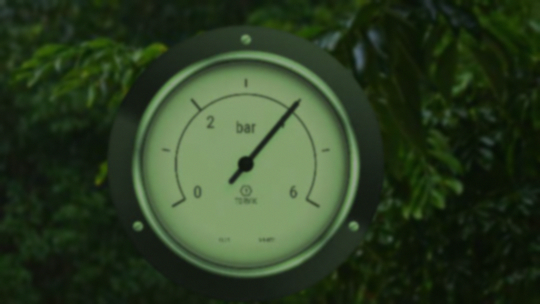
bar 4
